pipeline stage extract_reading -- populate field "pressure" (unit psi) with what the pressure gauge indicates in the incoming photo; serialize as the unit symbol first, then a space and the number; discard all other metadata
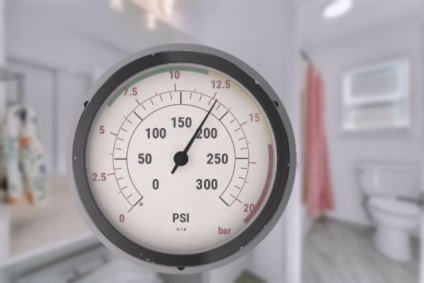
psi 185
